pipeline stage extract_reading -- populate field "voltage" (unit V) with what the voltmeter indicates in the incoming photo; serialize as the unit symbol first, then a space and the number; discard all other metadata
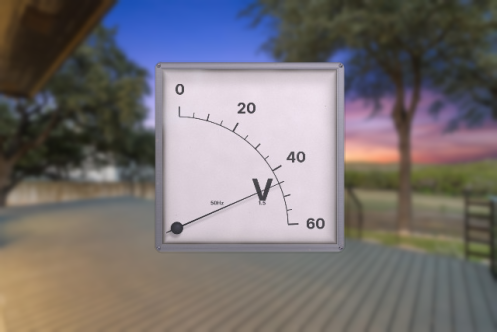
V 45
